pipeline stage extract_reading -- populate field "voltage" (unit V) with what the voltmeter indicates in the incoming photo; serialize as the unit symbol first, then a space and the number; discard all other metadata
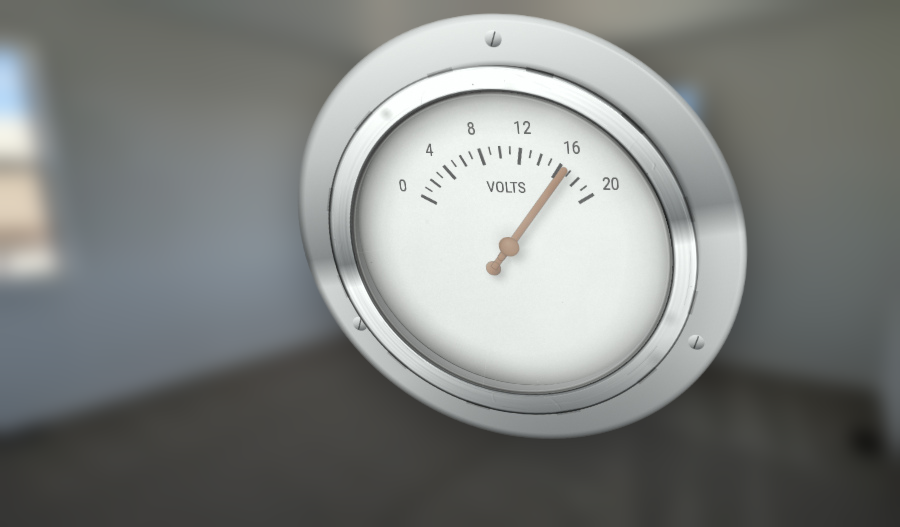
V 16.5
